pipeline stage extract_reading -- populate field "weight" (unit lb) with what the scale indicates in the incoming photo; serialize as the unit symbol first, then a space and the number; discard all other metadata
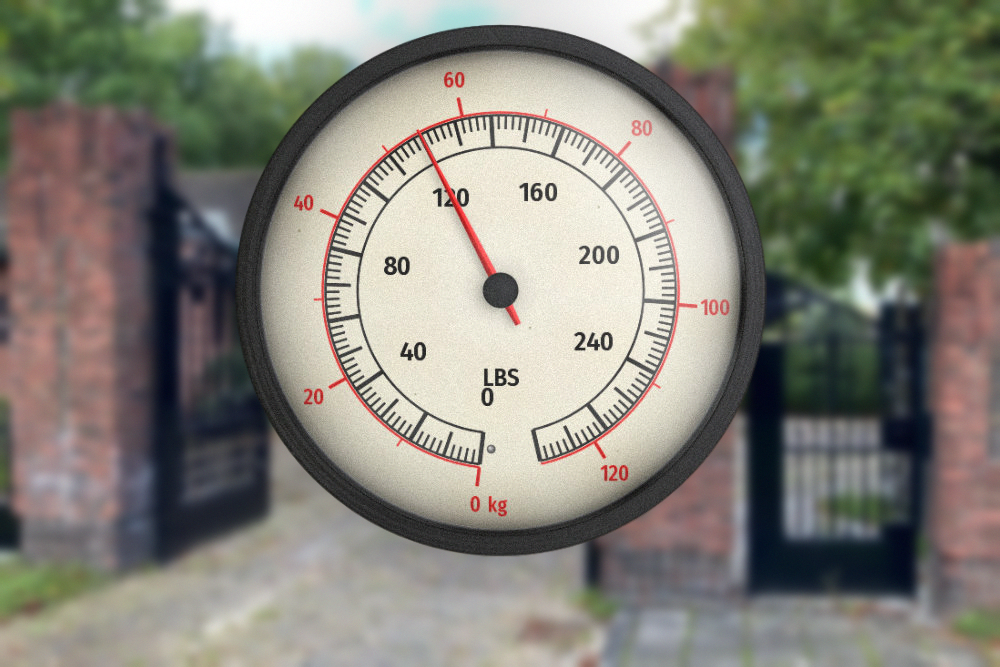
lb 120
